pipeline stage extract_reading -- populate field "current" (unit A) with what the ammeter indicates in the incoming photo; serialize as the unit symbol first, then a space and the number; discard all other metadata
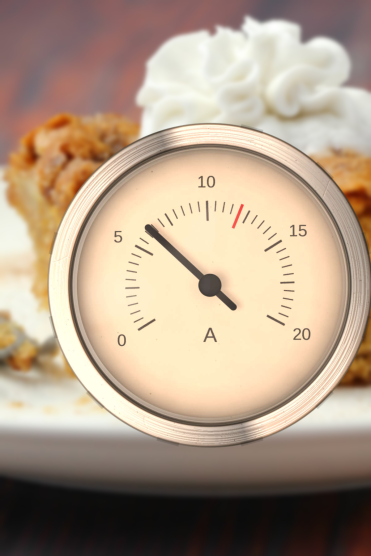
A 6.25
